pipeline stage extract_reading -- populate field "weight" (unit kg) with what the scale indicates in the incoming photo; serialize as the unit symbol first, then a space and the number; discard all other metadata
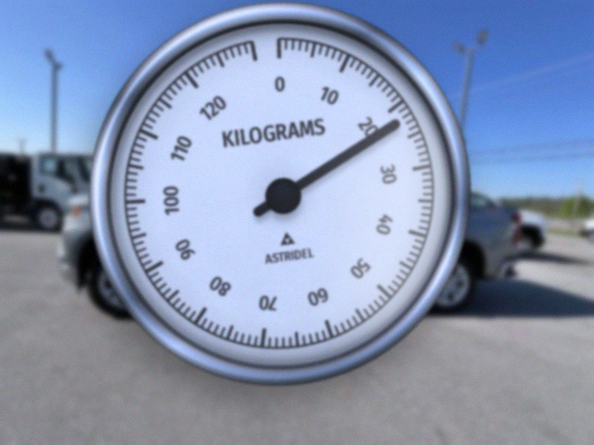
kg 22
